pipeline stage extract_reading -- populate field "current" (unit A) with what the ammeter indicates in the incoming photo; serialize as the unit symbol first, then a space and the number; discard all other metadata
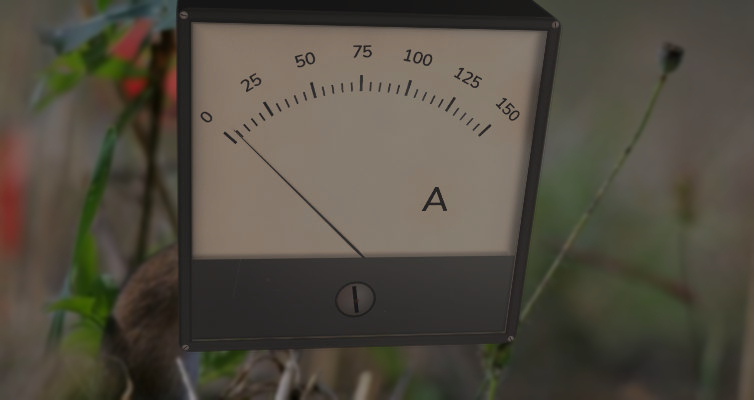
A 5
